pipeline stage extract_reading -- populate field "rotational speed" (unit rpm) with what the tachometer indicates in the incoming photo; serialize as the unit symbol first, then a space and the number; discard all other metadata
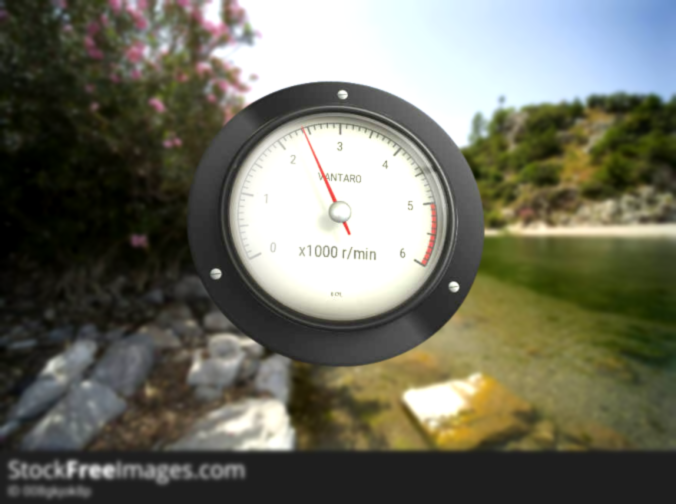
rpm 2400
